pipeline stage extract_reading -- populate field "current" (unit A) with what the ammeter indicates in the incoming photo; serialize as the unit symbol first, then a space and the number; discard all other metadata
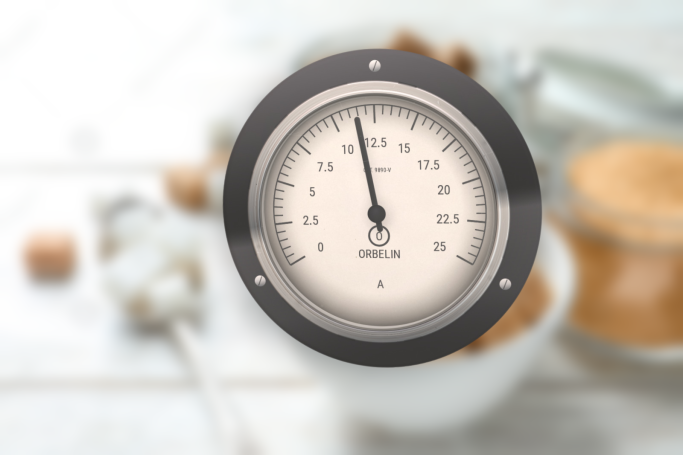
A 11.5
